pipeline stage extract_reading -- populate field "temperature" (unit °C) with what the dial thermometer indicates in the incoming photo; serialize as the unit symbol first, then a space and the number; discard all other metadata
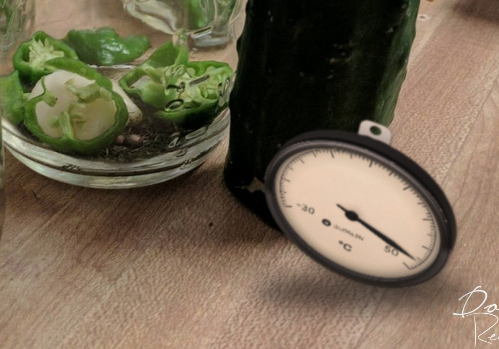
°C 45
